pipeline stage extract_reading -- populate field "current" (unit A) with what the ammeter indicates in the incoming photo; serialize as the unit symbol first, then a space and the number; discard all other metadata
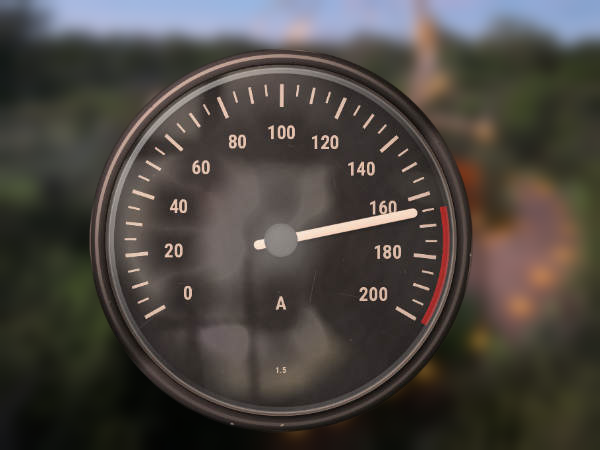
A 165
